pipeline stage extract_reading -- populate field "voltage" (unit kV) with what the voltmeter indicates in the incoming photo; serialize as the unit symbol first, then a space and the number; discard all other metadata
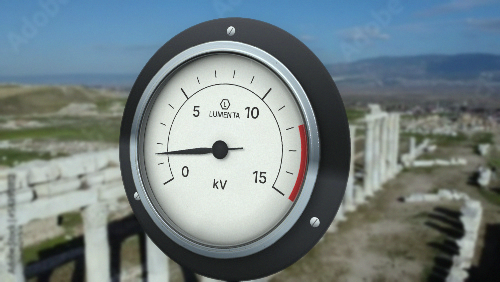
kV 1.5
